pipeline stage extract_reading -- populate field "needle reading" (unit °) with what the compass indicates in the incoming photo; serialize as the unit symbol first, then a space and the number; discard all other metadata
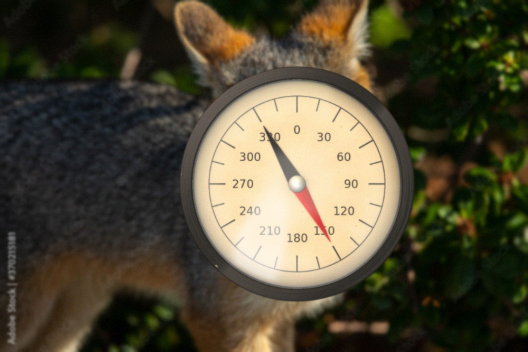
° 150
